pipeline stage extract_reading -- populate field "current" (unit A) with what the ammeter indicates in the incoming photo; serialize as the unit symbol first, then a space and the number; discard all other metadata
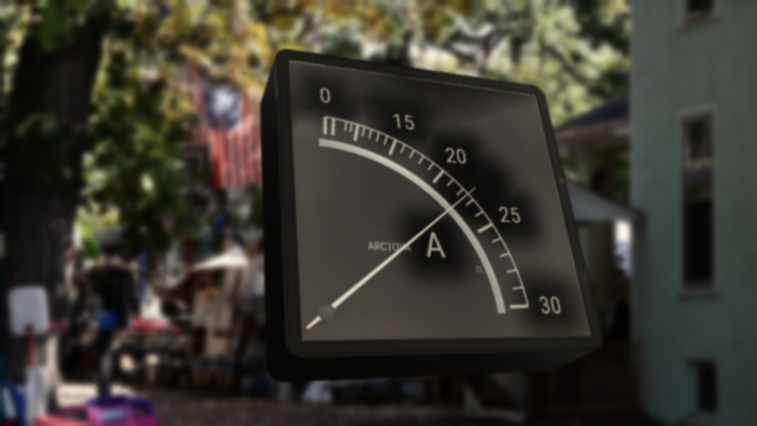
A 22.5
